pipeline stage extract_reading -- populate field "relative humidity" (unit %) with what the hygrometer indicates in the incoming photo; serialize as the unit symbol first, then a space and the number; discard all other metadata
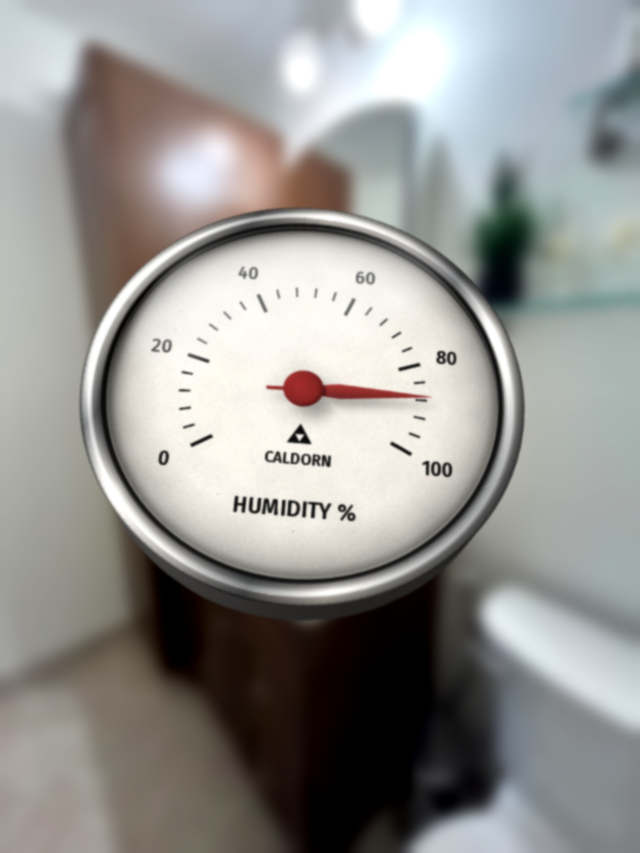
% 88
